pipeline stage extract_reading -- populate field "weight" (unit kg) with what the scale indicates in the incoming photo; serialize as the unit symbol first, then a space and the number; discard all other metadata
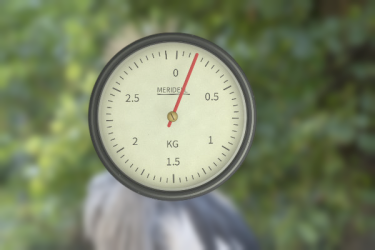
kg 0.15
